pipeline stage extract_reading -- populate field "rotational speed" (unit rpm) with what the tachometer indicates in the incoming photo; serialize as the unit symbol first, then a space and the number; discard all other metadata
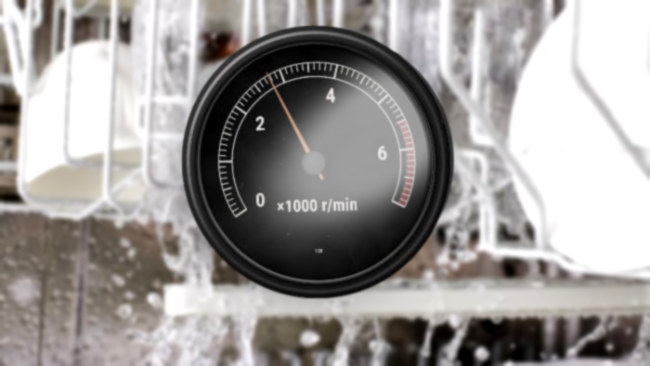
rpm 2800
